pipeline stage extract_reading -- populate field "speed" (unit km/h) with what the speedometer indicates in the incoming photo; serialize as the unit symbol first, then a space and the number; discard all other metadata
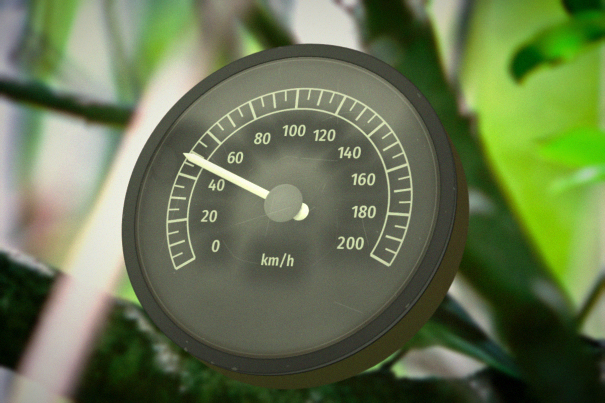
km/h 47.5
